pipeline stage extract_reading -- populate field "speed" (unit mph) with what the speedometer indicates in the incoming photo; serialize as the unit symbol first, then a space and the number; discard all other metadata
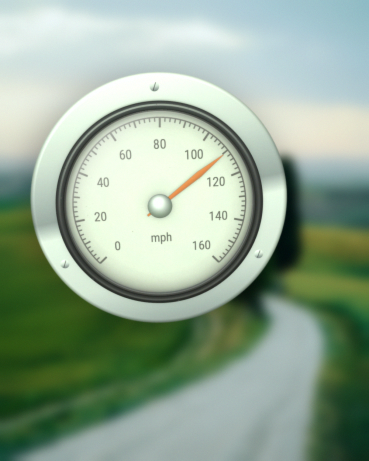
mph 110
